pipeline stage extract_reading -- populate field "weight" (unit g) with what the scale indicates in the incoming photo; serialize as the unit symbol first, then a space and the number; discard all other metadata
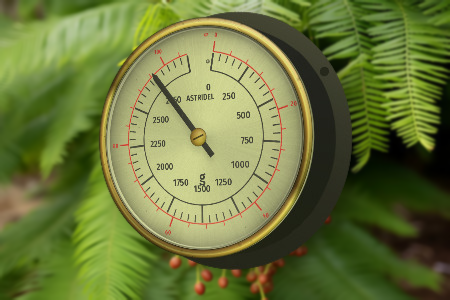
g 2750
